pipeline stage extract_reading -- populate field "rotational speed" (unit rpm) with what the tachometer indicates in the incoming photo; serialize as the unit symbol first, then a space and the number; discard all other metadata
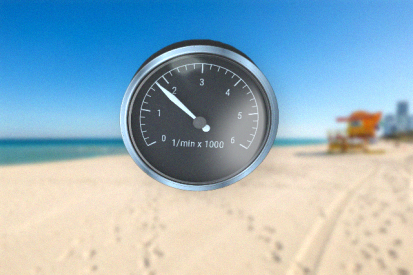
rpm 1800
